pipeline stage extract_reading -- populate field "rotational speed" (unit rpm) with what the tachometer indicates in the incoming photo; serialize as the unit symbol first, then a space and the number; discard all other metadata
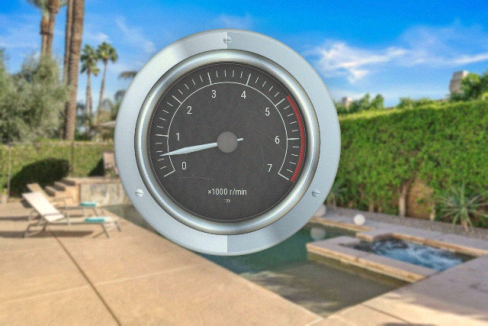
rpm 500
